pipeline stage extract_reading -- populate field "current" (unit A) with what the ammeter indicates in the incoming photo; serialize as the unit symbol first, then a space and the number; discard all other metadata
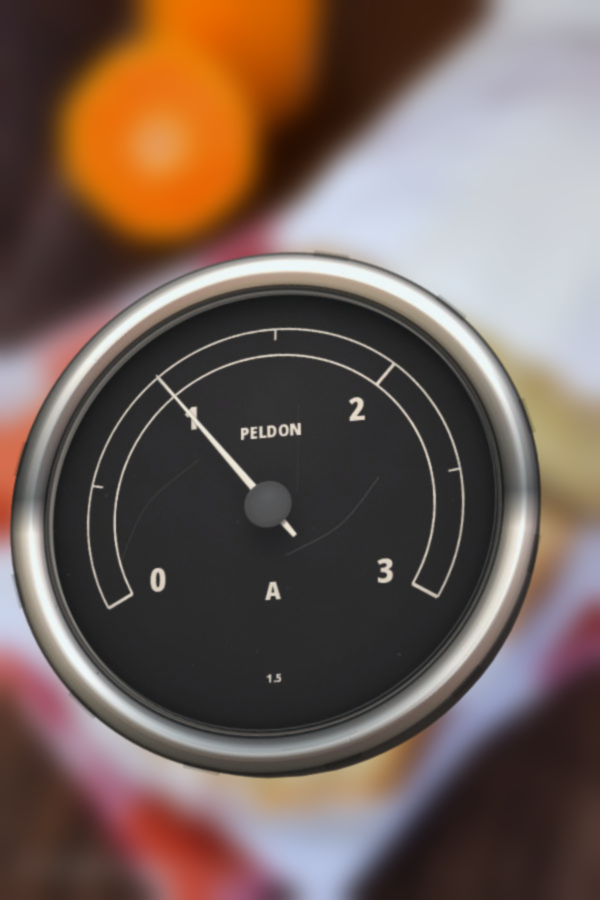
A 1
